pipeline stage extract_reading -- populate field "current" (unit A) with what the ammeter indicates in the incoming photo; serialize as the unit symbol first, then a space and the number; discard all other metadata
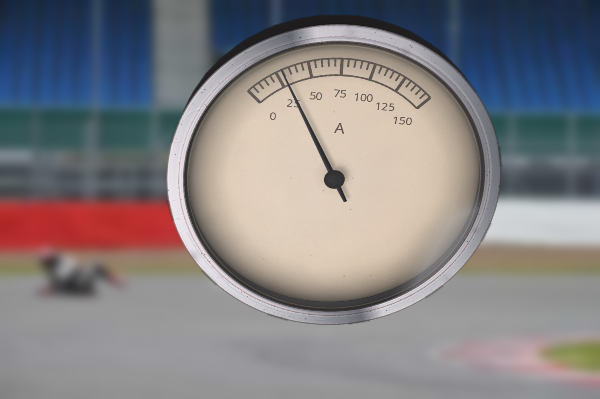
A 30
